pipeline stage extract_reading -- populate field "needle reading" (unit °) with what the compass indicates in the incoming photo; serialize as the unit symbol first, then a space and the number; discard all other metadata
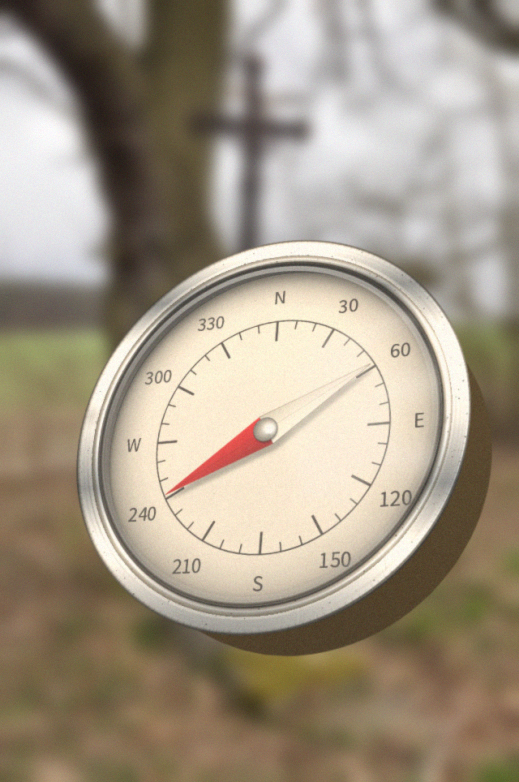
° 240
